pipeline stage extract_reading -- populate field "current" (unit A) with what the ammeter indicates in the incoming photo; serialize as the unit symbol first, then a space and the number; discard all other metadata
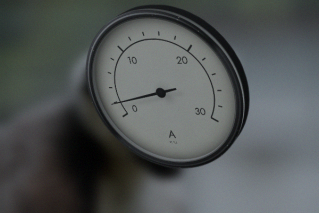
A 2
